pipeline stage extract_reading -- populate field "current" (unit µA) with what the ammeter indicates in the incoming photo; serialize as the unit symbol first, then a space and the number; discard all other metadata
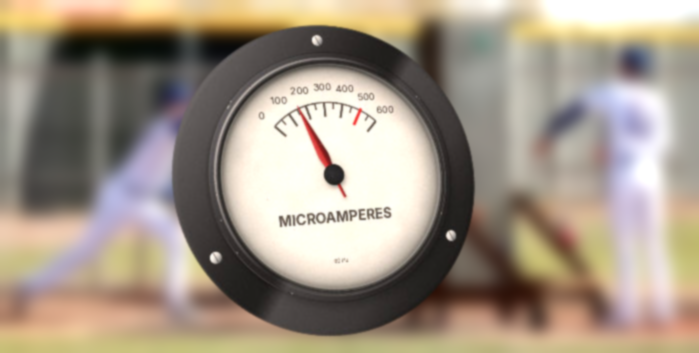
µA 150
